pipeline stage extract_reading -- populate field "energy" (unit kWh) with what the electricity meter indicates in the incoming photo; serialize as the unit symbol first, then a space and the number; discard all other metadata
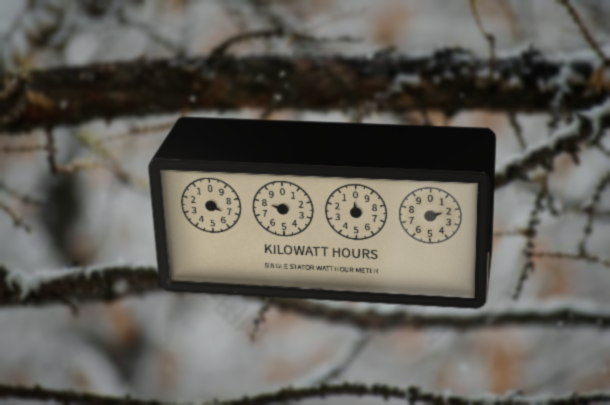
kWh 6802
